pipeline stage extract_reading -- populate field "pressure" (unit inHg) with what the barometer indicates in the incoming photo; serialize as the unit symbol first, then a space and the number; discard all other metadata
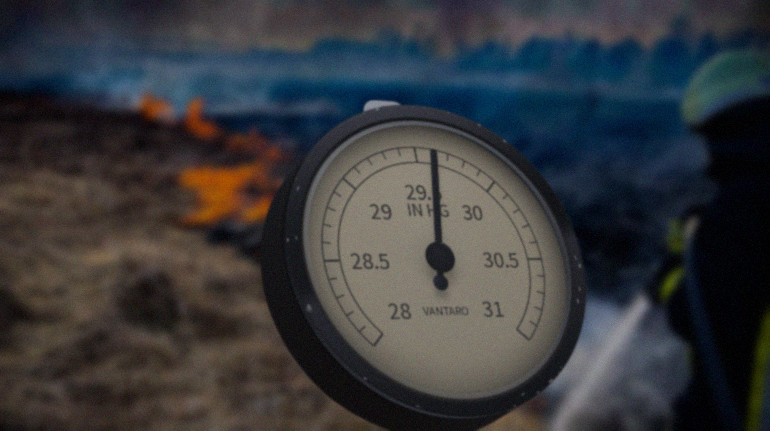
inHg 29.6
